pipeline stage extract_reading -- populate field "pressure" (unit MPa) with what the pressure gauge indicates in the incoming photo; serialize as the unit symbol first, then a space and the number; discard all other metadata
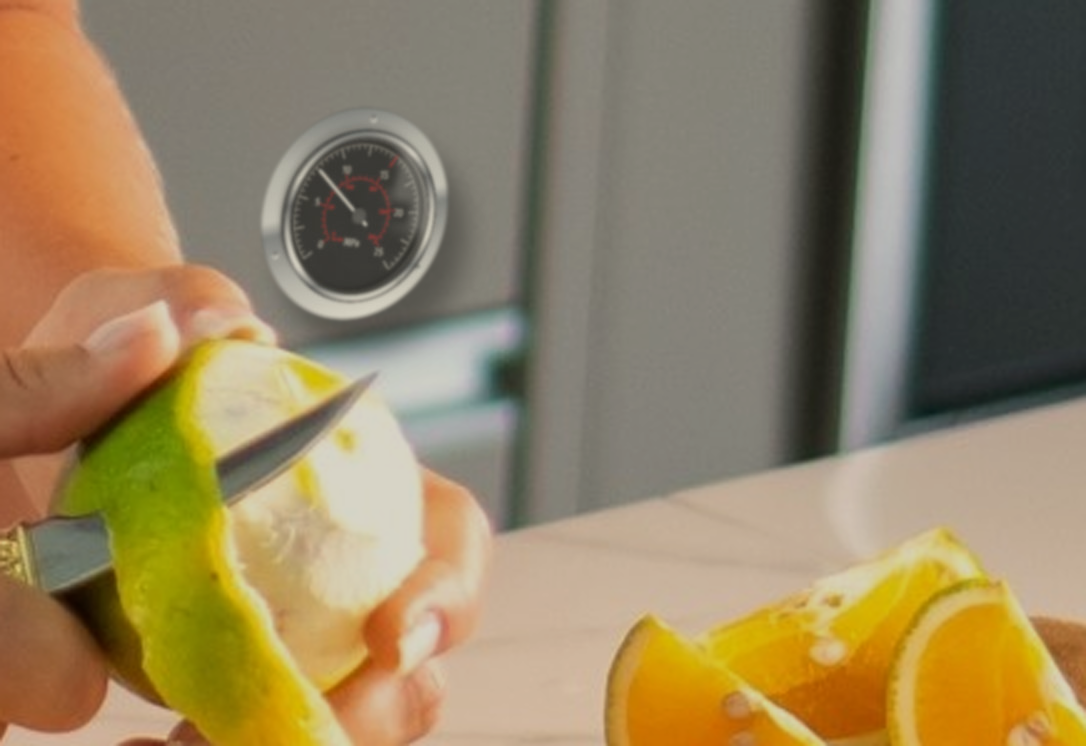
MPa 7.5
